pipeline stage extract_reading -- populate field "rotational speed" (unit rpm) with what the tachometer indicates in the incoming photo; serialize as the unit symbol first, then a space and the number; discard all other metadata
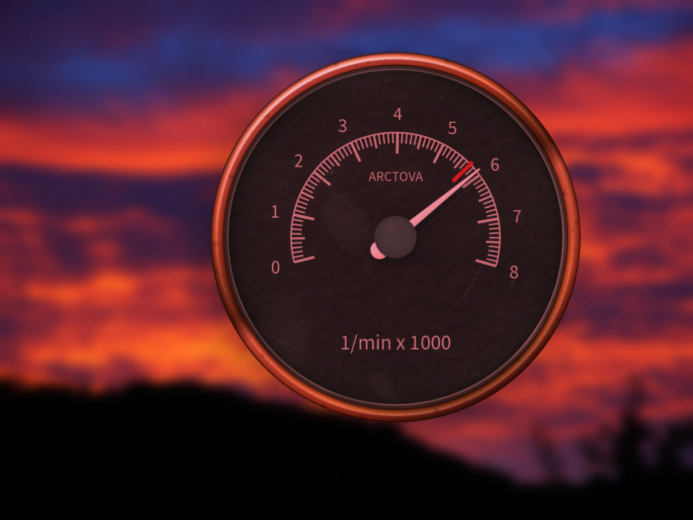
rpm 5900
